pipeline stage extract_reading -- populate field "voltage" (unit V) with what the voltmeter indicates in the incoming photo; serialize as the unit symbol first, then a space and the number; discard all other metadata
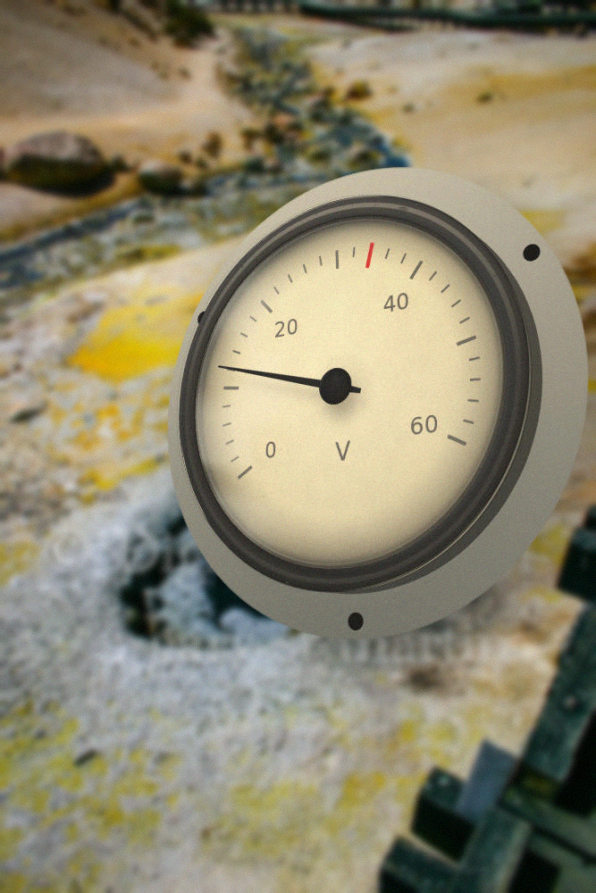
V 12
